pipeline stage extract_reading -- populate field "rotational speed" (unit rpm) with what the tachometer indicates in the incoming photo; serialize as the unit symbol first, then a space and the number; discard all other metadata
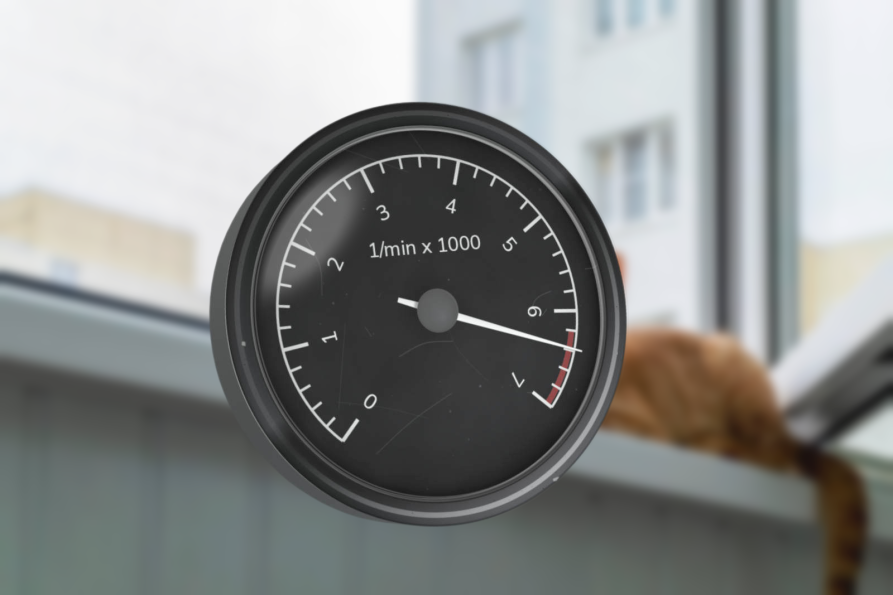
rpm 6400
